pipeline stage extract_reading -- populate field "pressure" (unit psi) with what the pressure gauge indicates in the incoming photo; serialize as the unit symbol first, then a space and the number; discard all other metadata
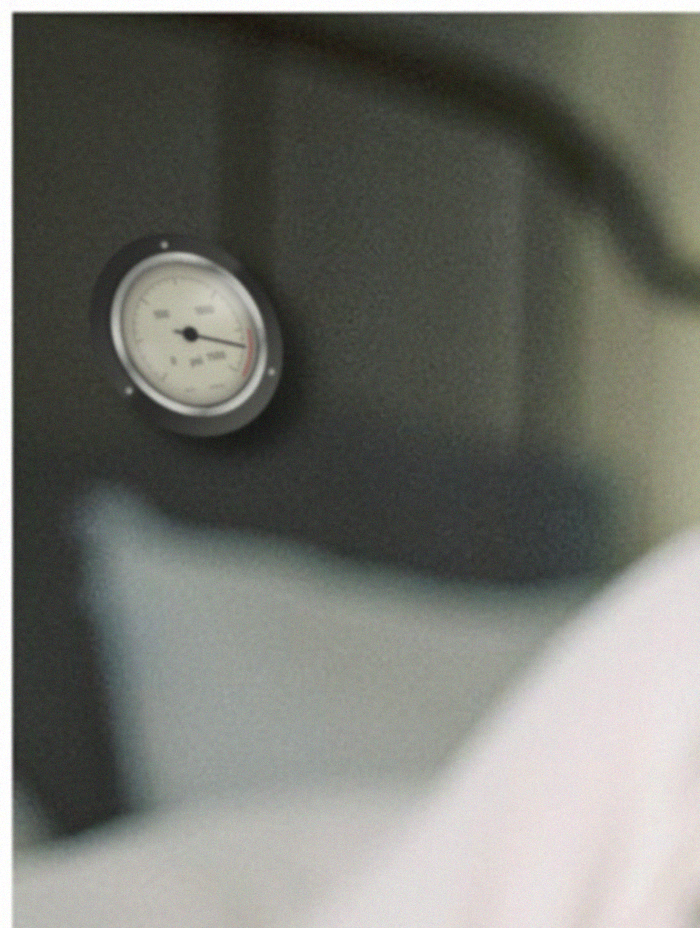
psi 1350
